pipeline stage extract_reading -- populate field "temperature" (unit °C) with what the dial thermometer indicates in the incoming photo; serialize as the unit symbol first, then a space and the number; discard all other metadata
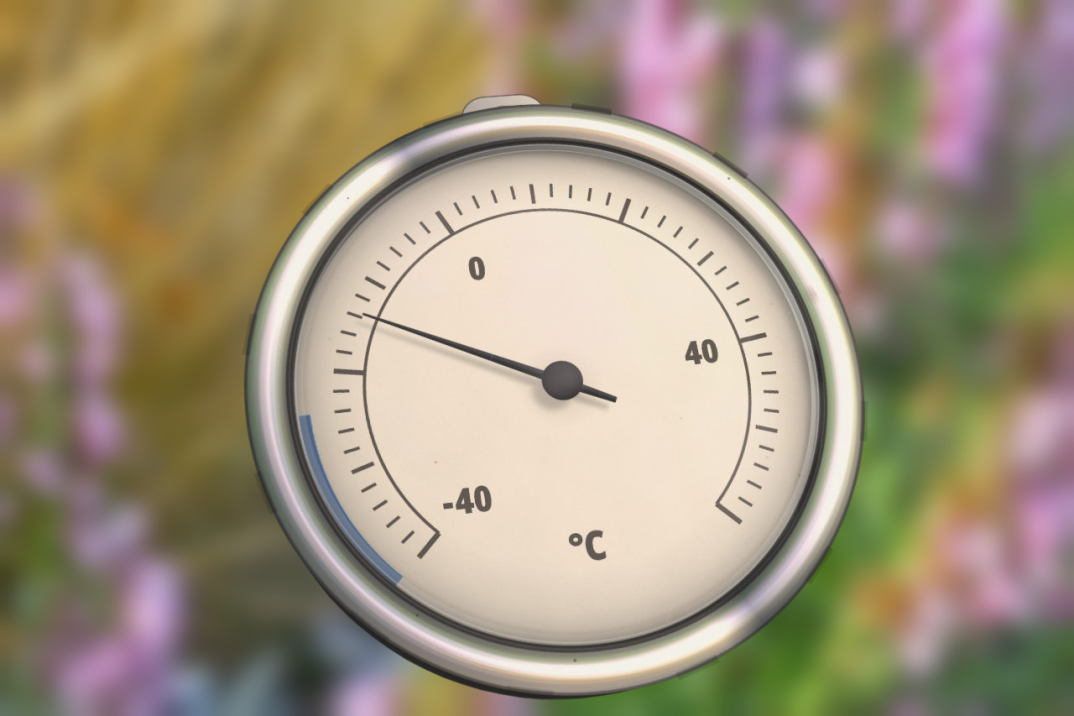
°C -14
